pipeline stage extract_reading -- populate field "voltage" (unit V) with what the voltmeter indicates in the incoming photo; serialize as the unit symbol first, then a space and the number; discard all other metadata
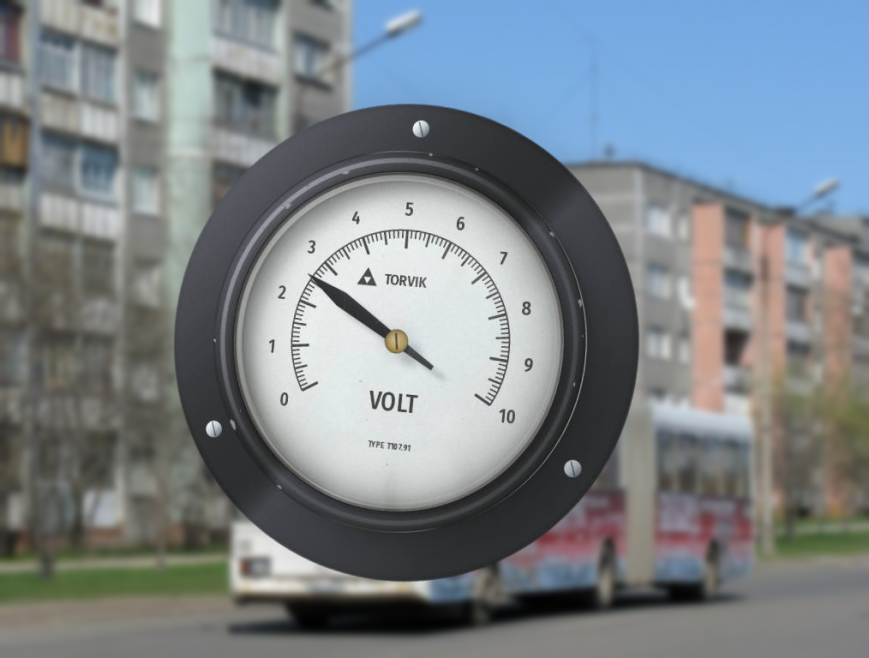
V 2.6
